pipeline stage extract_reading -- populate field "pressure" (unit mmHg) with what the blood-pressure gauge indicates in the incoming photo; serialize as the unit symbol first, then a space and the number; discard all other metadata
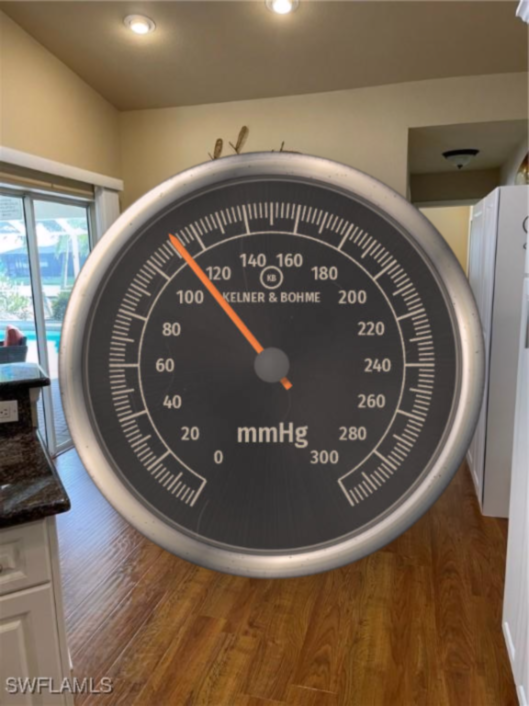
mmHg 112
